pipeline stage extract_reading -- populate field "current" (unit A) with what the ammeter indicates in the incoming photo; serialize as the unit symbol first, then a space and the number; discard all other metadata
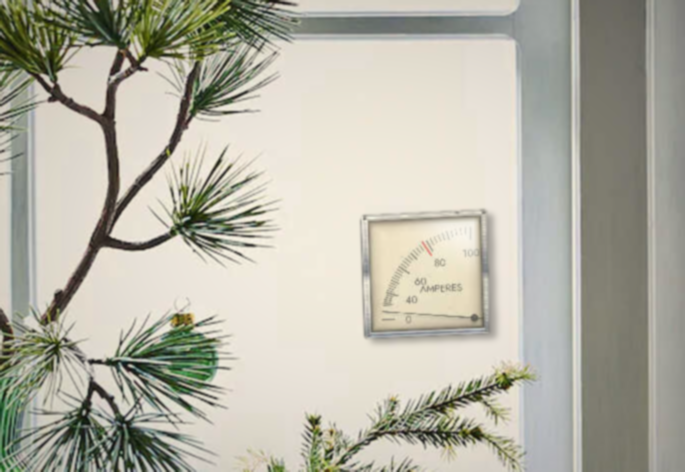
A 20
